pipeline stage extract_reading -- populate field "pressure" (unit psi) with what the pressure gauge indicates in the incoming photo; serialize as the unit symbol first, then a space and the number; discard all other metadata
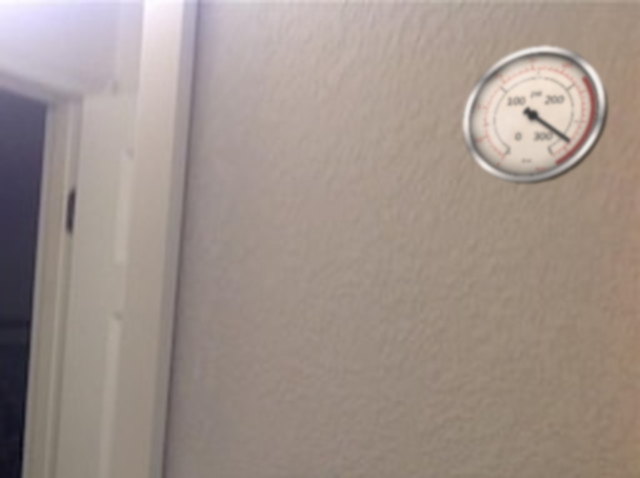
psi 275
